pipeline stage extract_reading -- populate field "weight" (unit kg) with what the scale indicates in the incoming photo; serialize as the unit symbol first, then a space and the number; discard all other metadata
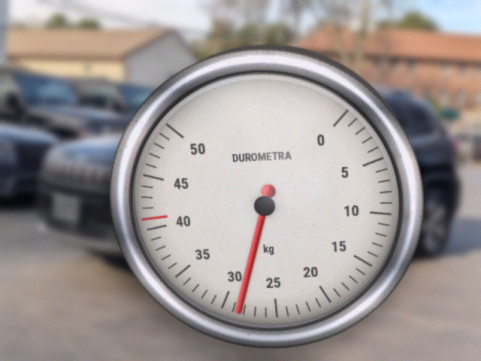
kg 28.5
